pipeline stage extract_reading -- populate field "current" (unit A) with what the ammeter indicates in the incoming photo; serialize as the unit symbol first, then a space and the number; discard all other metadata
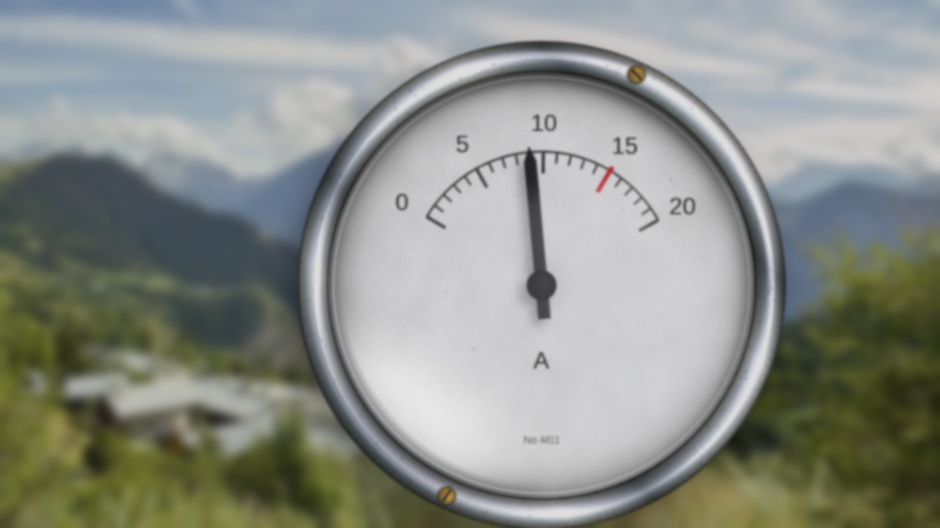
A 9
